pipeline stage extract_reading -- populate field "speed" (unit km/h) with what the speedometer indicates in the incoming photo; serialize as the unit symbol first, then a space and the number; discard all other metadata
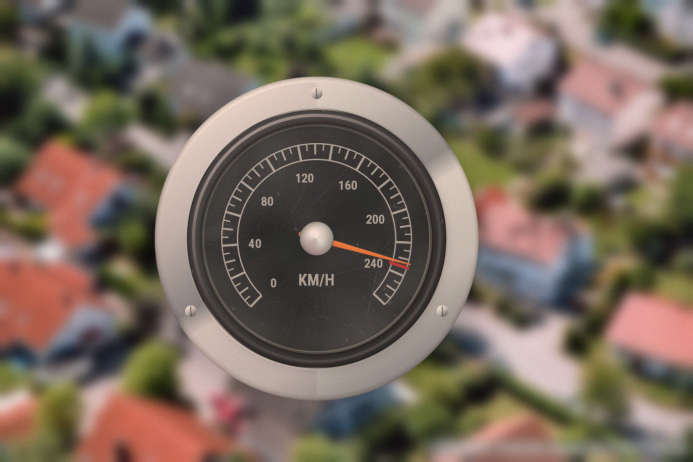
km/h 232.5
